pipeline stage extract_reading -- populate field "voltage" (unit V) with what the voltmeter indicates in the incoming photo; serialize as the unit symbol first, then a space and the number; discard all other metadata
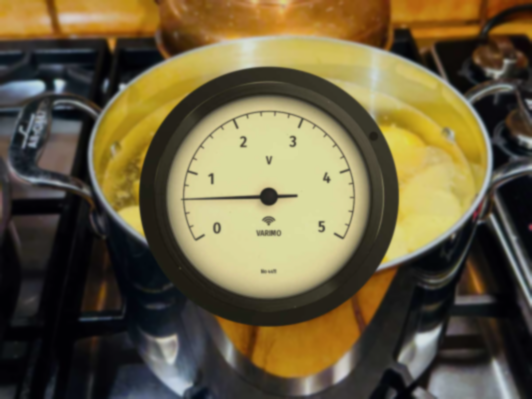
V 0.6
